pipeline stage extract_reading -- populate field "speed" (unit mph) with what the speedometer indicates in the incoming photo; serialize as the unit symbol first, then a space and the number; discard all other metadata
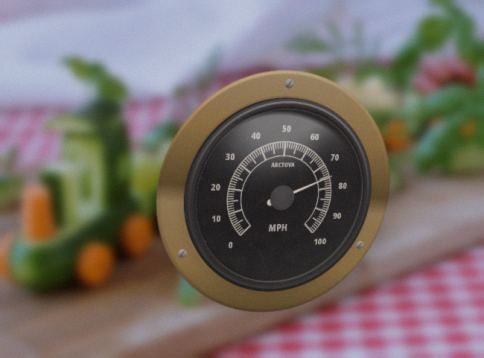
mph 75
